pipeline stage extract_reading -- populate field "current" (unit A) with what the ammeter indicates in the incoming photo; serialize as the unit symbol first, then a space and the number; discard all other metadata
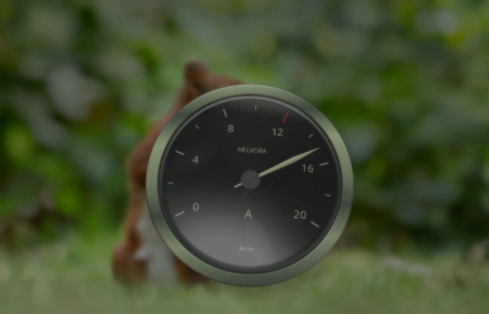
A 15
